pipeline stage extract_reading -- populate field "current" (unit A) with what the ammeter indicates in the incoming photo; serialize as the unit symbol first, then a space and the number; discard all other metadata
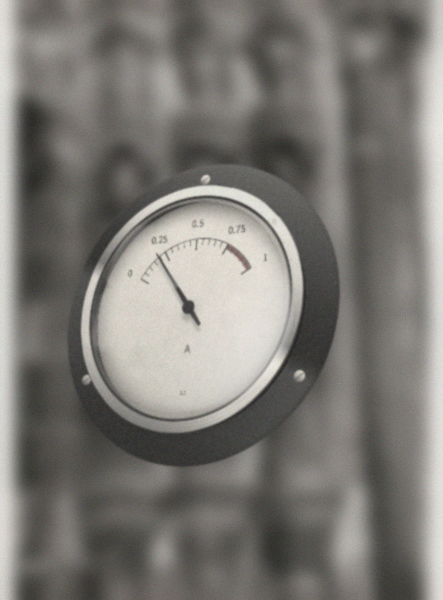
A 0.2
